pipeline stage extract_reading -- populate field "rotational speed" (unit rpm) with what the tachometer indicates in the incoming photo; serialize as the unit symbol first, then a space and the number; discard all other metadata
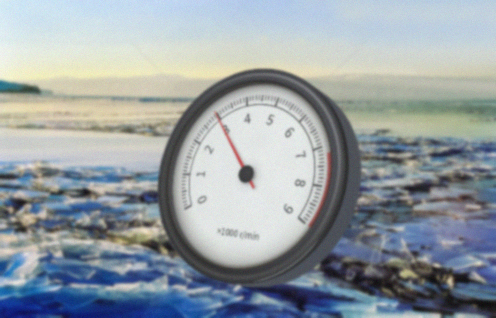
rpm 3000
